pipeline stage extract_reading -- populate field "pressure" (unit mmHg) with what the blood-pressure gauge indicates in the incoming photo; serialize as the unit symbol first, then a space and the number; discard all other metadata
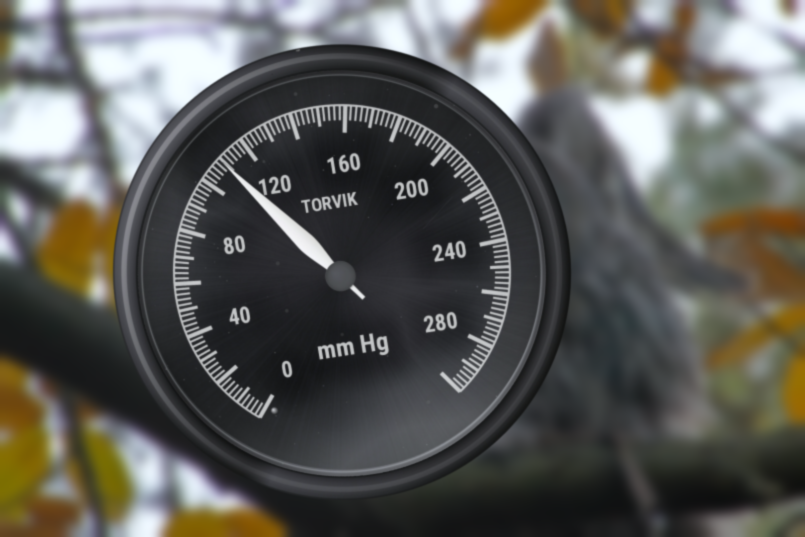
mmHg 110
